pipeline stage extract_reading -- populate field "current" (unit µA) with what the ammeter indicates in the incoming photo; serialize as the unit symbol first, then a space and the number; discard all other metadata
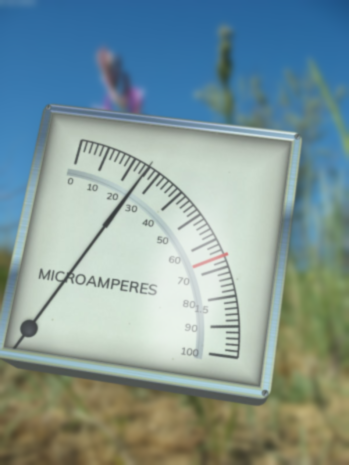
µA 26
